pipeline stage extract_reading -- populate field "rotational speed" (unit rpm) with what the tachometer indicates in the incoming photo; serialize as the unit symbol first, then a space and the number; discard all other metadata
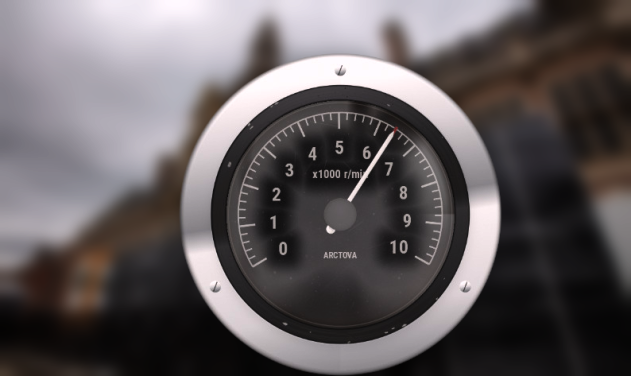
rpm 6400
